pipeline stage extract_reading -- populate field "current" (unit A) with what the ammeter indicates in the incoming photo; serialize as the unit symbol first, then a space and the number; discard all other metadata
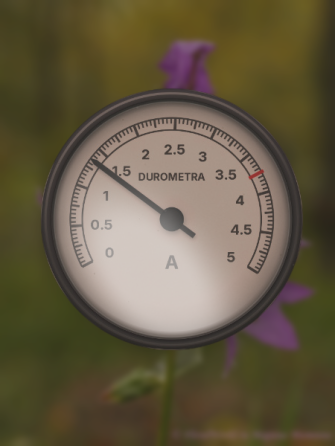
A 1.35
